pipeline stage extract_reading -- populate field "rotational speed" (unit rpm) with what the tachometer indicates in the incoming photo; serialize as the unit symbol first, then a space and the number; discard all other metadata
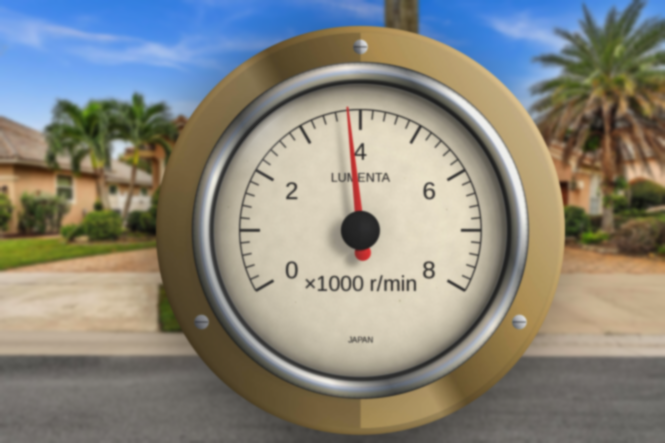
rpm 3800
